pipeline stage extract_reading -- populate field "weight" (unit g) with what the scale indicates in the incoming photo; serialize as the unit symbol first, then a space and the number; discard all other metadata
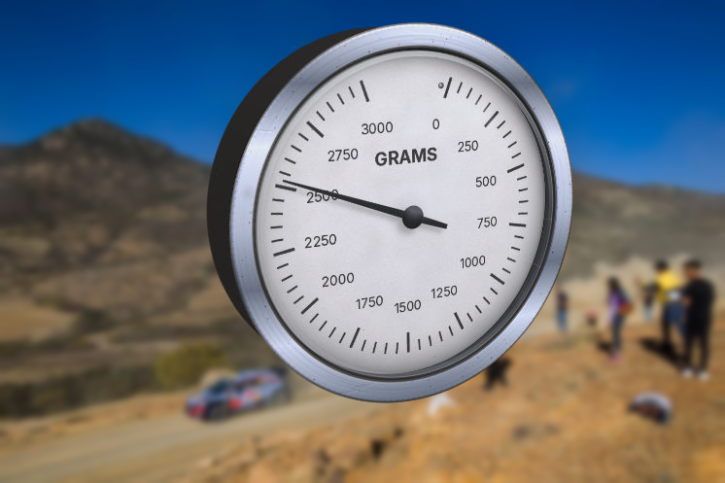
g 2525
